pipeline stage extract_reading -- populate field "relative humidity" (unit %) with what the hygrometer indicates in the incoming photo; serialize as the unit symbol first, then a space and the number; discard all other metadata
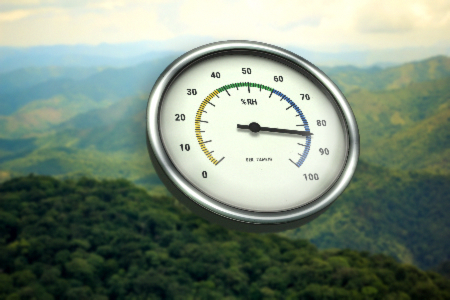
% 85
